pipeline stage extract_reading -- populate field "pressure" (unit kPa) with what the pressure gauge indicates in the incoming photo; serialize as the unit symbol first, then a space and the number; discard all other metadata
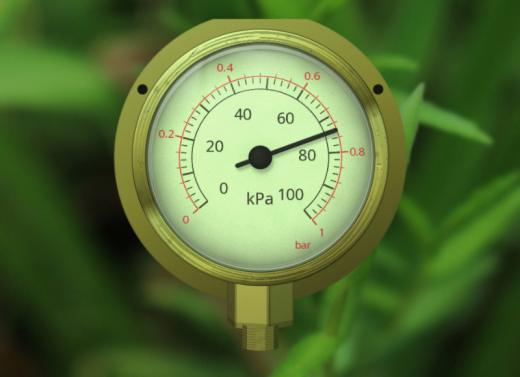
kPa 74
